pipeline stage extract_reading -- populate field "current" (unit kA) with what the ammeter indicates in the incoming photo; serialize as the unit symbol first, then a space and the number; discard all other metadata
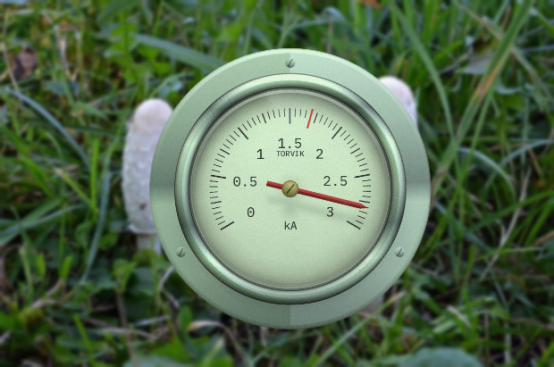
kA 2.8
